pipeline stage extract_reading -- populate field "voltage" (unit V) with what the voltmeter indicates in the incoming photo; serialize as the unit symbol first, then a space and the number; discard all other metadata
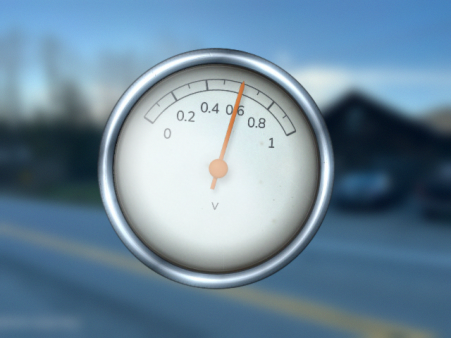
V 0.6
